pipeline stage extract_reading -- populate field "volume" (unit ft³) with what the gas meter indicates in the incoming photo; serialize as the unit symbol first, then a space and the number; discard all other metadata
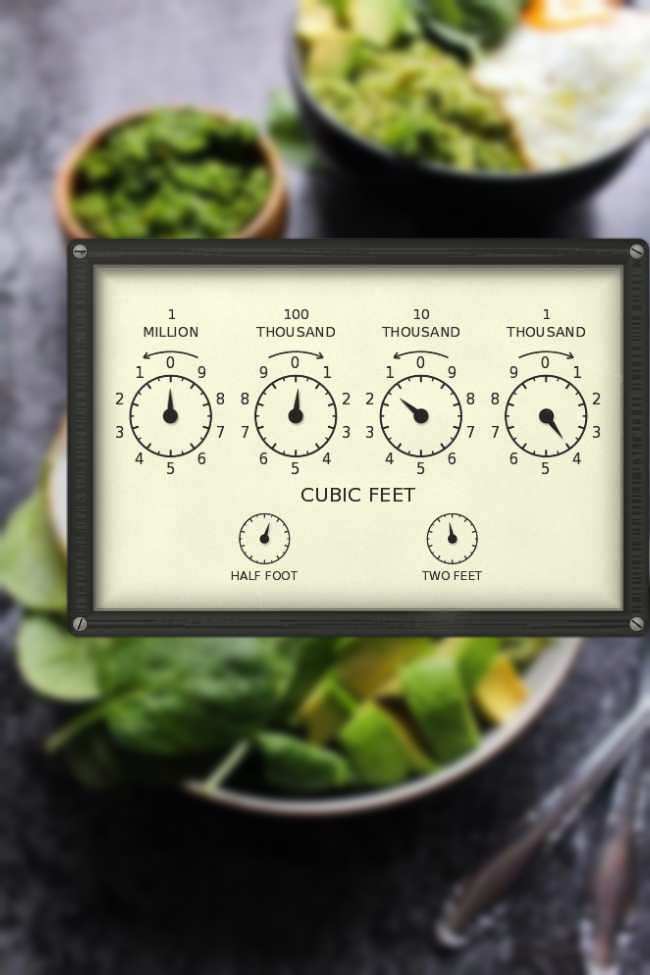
ft³ 1400
